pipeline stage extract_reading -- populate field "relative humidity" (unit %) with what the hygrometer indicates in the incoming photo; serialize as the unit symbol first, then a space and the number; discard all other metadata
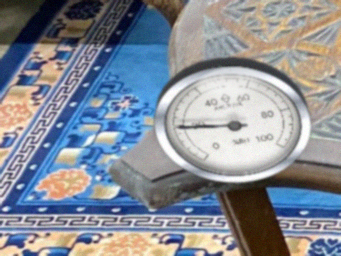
% 20
